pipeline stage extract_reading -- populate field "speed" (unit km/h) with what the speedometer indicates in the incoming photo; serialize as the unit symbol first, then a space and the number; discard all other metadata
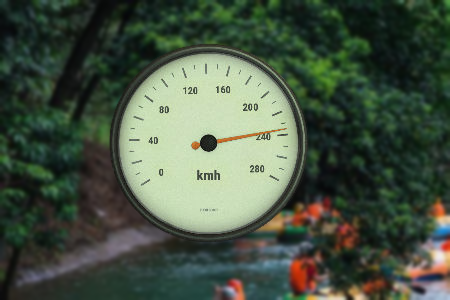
km/h 235
